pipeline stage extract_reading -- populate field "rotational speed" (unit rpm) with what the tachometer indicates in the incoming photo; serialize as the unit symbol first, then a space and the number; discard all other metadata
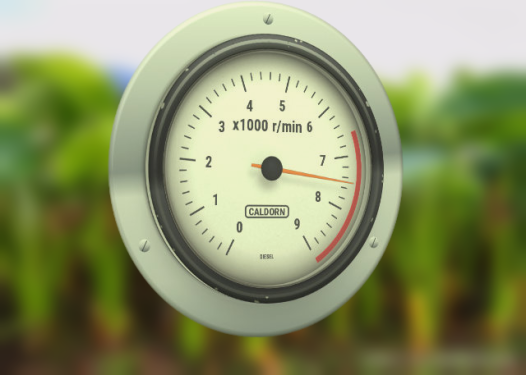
rpm 7500
